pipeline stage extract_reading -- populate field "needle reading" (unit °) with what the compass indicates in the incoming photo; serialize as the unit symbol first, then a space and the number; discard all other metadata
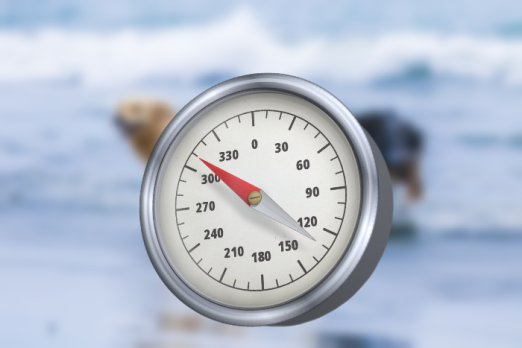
° 310
